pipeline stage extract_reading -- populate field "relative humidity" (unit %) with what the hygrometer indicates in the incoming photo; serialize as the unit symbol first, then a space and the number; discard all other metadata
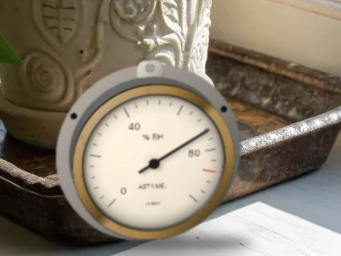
% 72
